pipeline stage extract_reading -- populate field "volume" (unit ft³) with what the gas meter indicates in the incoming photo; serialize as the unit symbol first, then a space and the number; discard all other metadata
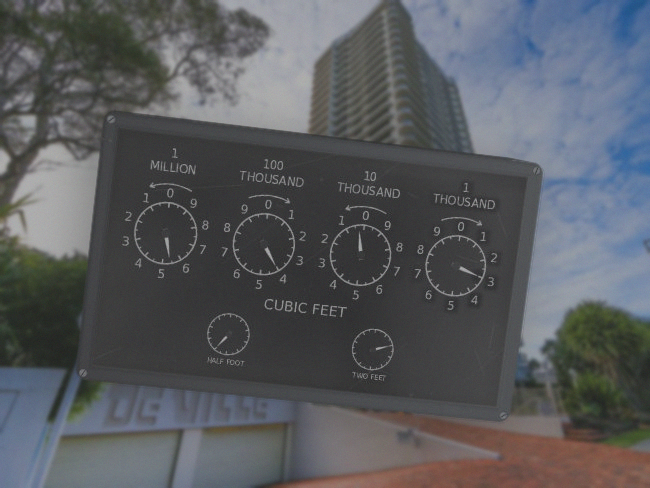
ft³ 540300
